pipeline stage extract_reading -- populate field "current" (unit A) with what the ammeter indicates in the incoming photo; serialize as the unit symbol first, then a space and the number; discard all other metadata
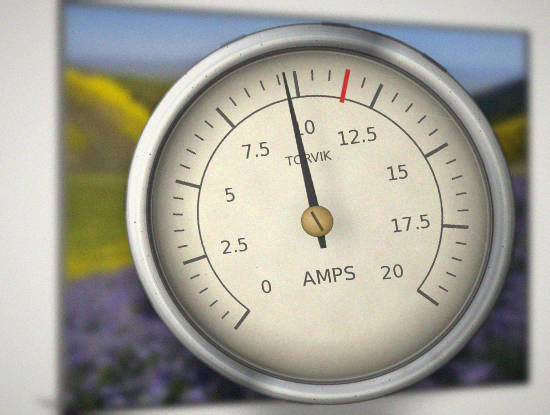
A 9.75
